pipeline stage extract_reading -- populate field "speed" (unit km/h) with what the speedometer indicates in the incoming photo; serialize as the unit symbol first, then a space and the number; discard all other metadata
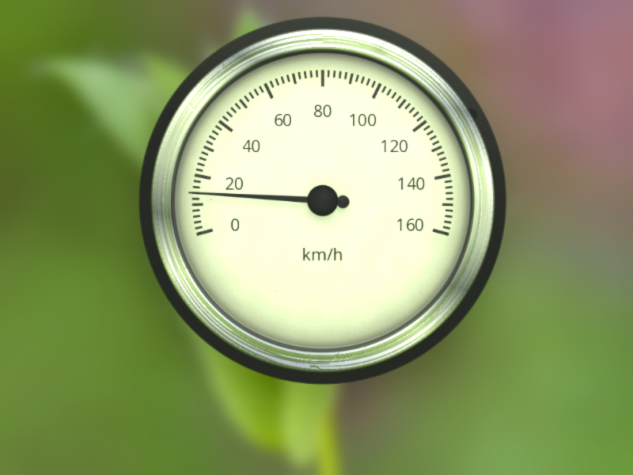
km/h 14
